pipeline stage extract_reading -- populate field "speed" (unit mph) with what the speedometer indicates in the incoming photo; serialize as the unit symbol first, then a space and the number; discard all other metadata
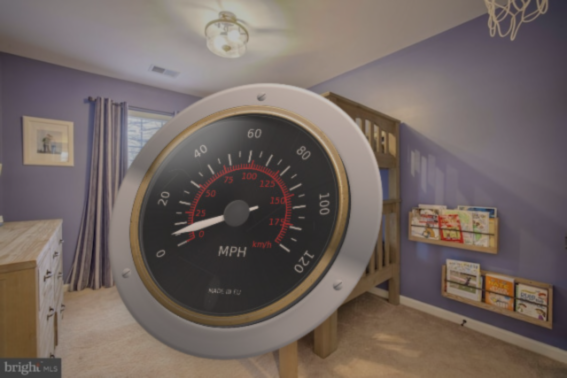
mph 5
